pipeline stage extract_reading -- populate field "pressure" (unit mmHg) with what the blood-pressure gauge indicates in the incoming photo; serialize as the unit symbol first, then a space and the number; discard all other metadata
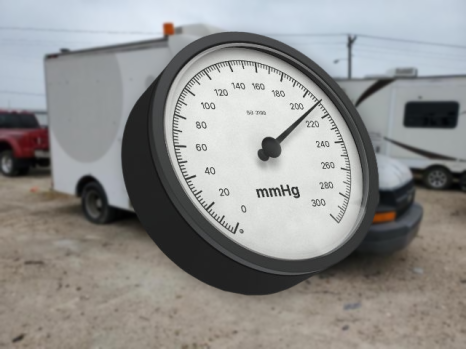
mmHg 210
